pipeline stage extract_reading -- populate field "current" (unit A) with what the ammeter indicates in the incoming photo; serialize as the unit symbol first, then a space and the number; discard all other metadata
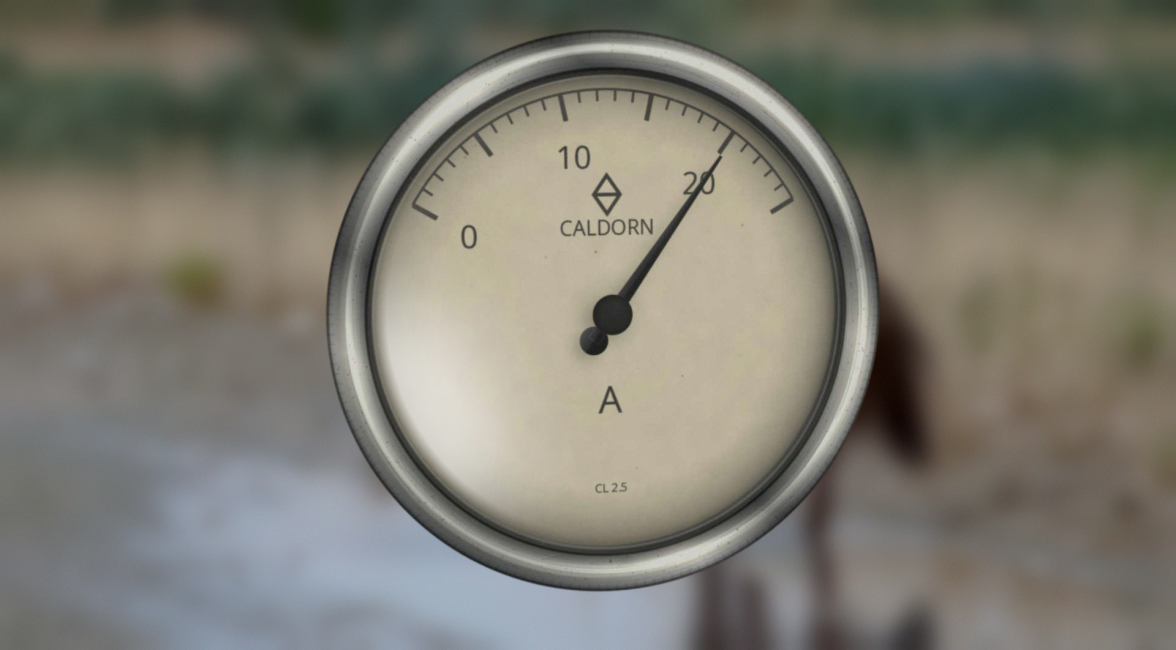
A 20
